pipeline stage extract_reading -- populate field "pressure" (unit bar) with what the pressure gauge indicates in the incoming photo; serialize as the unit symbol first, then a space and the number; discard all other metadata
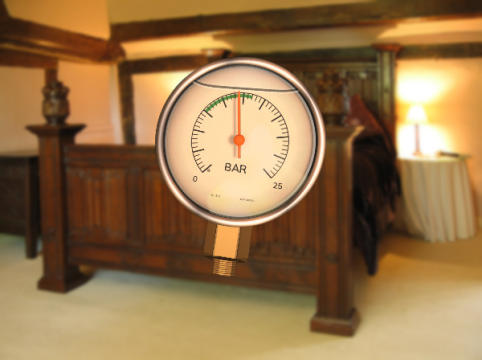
bar 12
